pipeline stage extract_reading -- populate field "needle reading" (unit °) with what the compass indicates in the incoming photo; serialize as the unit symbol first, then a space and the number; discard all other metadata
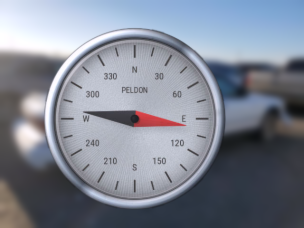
° 97.5
